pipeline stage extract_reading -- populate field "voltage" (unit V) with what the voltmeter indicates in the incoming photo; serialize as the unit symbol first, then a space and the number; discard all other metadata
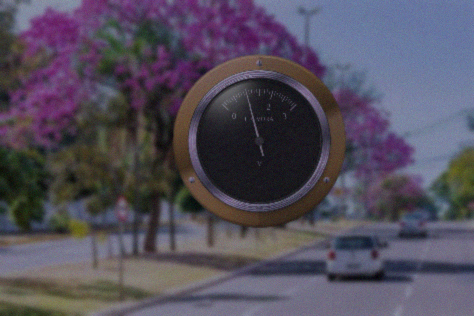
V 1
